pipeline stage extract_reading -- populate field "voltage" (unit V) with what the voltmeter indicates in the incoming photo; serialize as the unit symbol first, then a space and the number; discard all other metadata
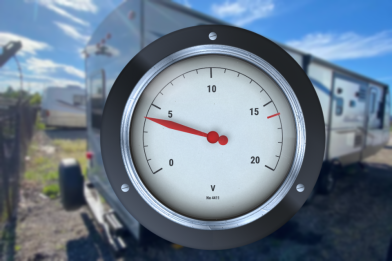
V 4
